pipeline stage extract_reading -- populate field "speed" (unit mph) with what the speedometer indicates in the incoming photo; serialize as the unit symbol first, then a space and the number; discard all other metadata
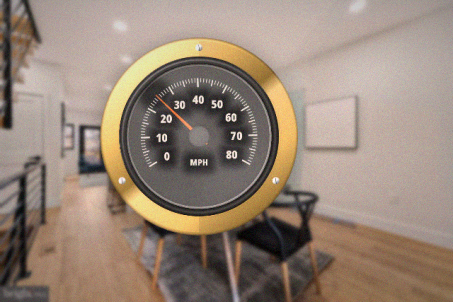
mph 25
